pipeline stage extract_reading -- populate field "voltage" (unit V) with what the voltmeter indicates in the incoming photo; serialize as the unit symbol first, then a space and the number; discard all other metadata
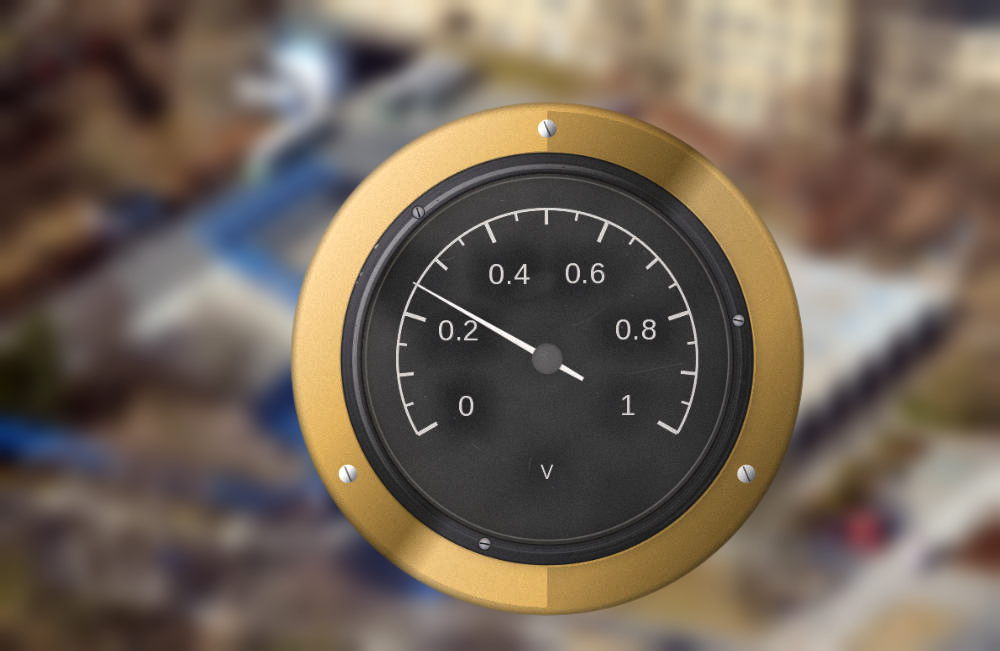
V 0.25
